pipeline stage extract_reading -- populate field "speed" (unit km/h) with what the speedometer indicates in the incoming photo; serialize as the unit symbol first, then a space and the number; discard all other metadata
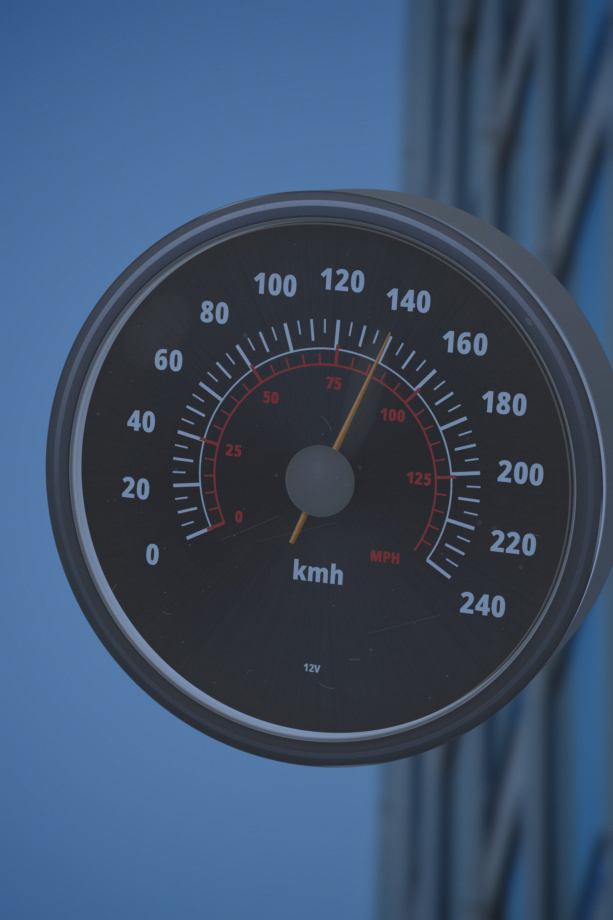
km/h 140
